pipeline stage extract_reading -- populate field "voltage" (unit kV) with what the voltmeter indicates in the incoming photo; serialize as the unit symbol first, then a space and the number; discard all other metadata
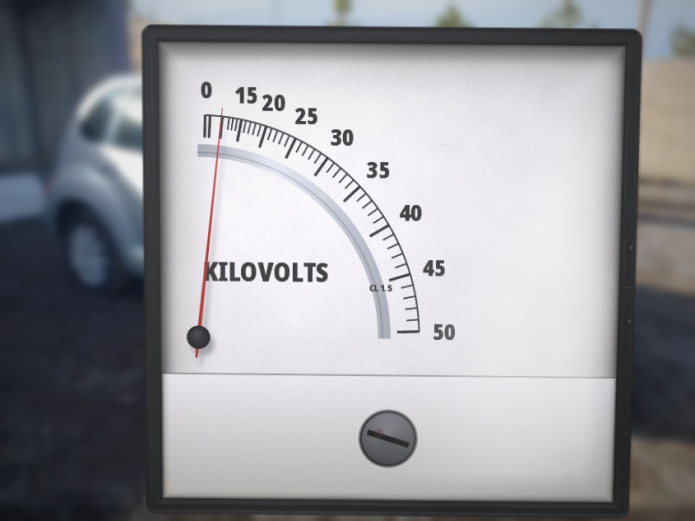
kV 10
